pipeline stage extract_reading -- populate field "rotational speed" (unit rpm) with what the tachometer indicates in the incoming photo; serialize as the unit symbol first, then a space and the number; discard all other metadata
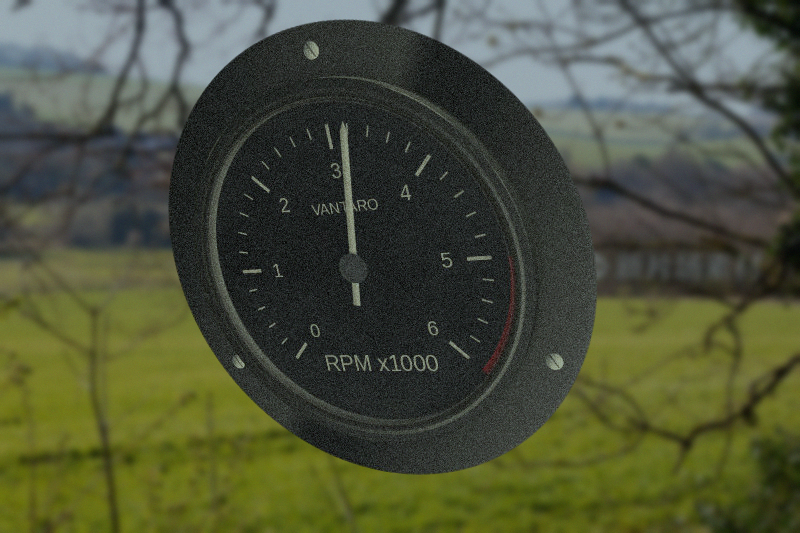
rpm 3200
